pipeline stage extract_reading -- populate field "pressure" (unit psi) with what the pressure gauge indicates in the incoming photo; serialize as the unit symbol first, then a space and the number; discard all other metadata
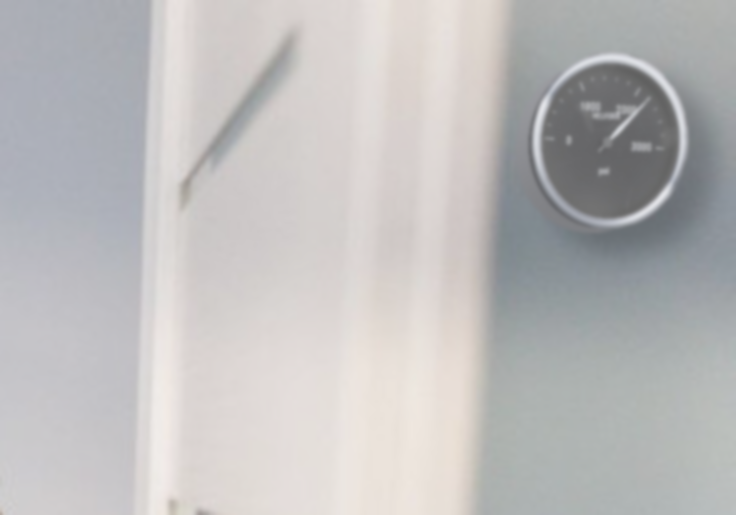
psi 2200
